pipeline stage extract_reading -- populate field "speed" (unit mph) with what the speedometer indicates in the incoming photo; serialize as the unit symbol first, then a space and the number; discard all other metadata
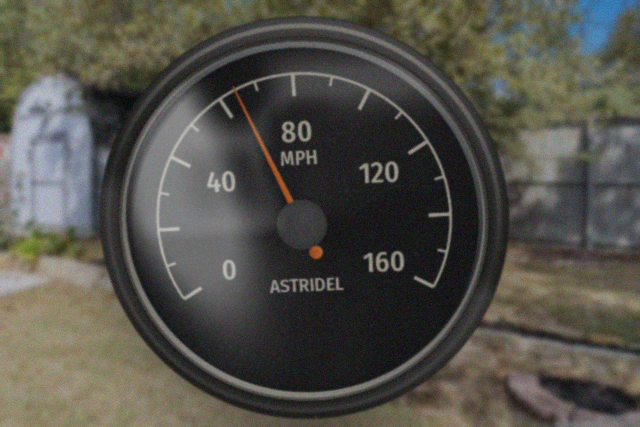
mph 65
